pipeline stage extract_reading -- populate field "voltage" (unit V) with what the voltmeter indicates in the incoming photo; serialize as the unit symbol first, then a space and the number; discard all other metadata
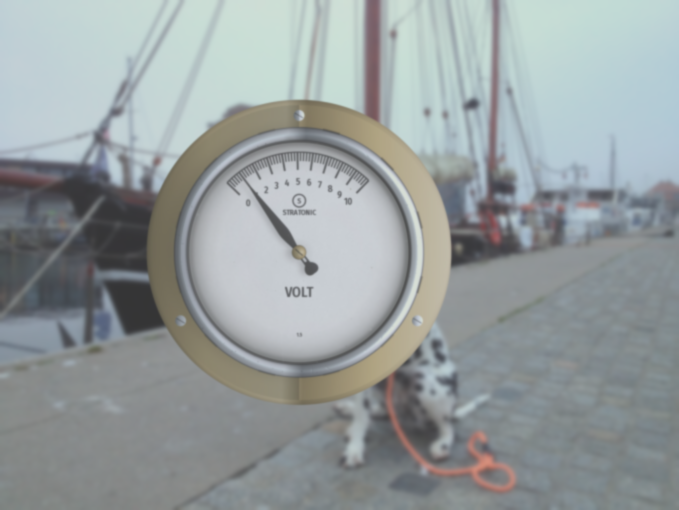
V 1
